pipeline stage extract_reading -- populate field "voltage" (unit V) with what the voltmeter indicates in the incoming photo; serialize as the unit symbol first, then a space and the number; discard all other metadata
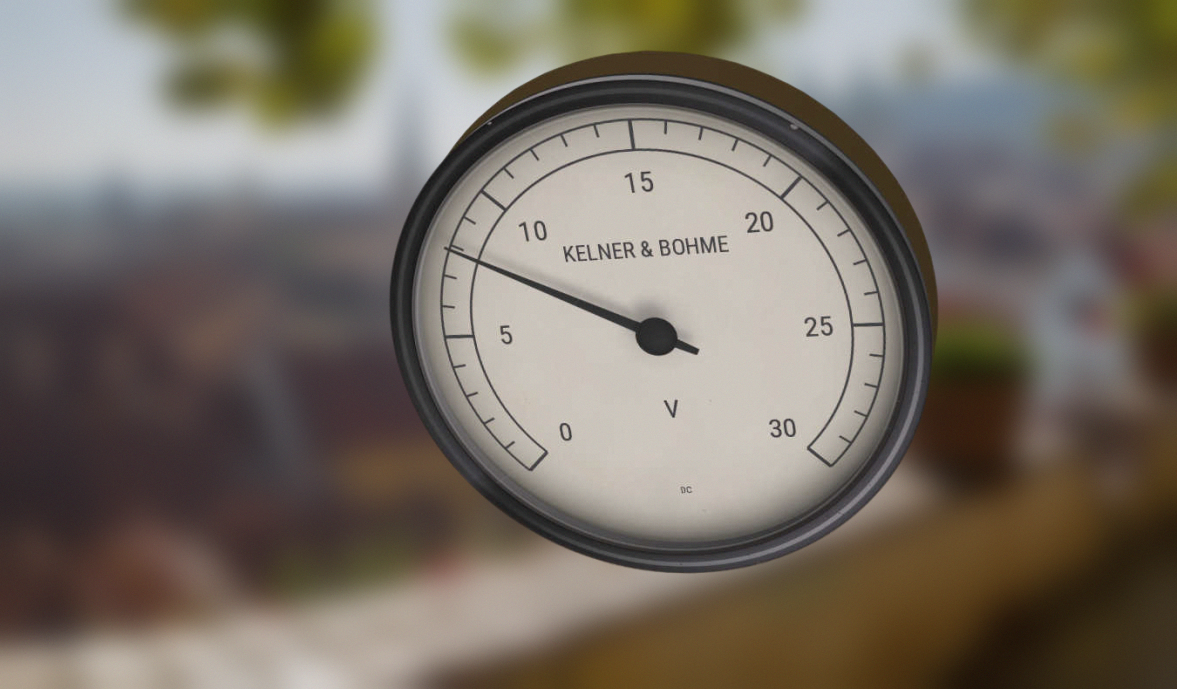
V 8
